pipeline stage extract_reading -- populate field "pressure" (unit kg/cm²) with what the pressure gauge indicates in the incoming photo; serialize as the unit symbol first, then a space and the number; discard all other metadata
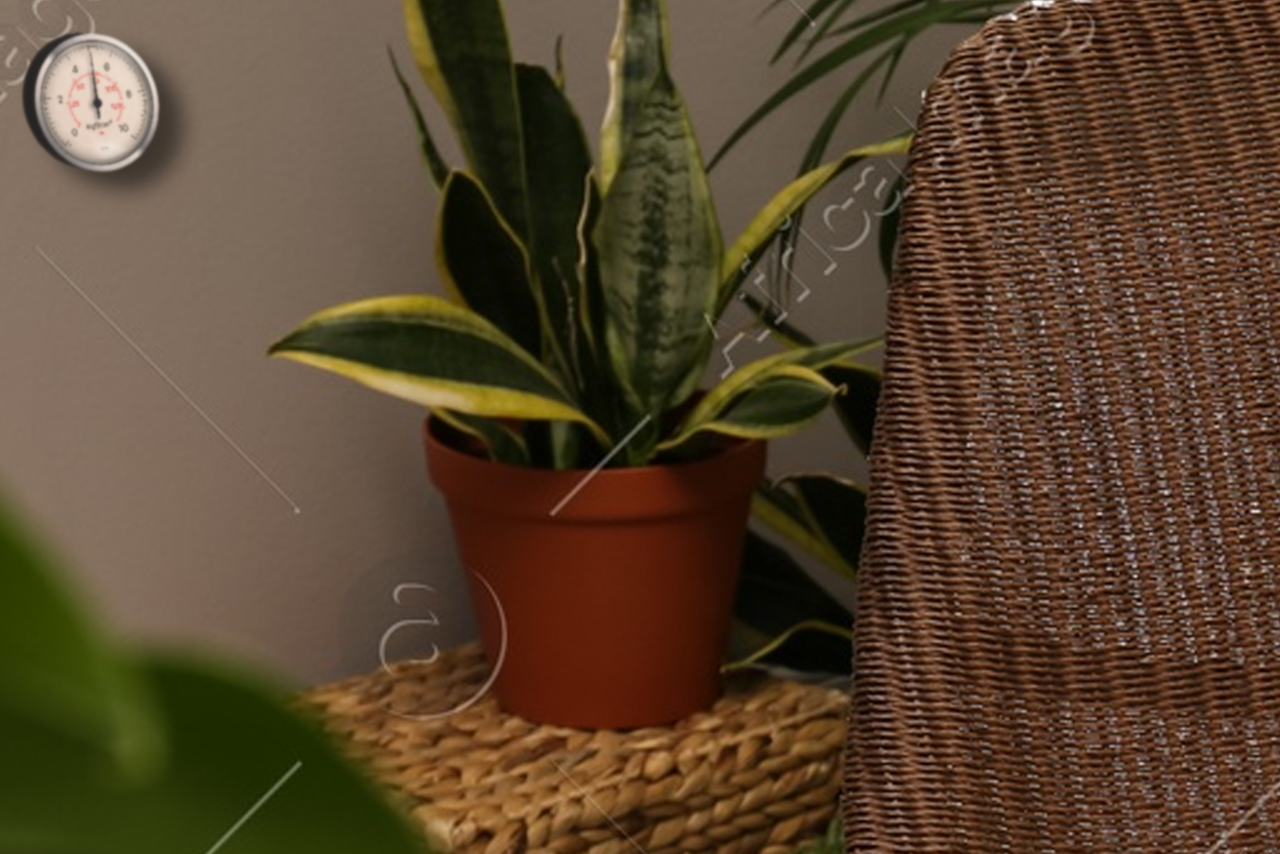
kg/cm² 5
